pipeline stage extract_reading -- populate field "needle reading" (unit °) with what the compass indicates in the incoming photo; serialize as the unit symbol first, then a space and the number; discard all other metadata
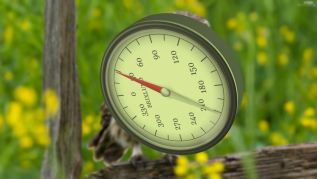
° 30
